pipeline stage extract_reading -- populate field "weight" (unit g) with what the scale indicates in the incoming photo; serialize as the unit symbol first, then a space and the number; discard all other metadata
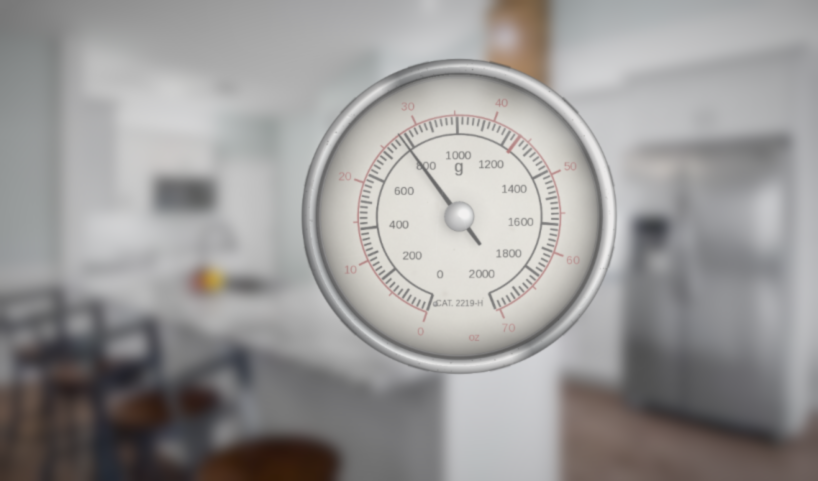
g 780
